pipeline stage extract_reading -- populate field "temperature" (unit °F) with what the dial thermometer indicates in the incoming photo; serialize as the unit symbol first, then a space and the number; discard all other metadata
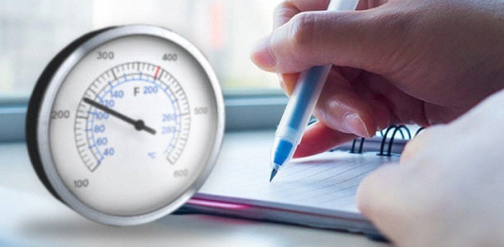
°F 230
